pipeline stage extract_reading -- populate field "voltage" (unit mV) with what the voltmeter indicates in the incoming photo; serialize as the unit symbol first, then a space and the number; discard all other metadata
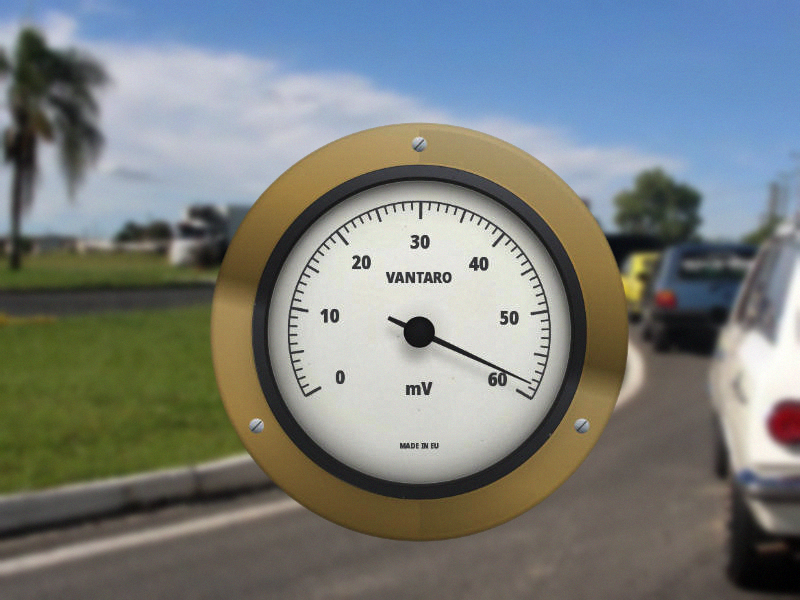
mV 58.5
